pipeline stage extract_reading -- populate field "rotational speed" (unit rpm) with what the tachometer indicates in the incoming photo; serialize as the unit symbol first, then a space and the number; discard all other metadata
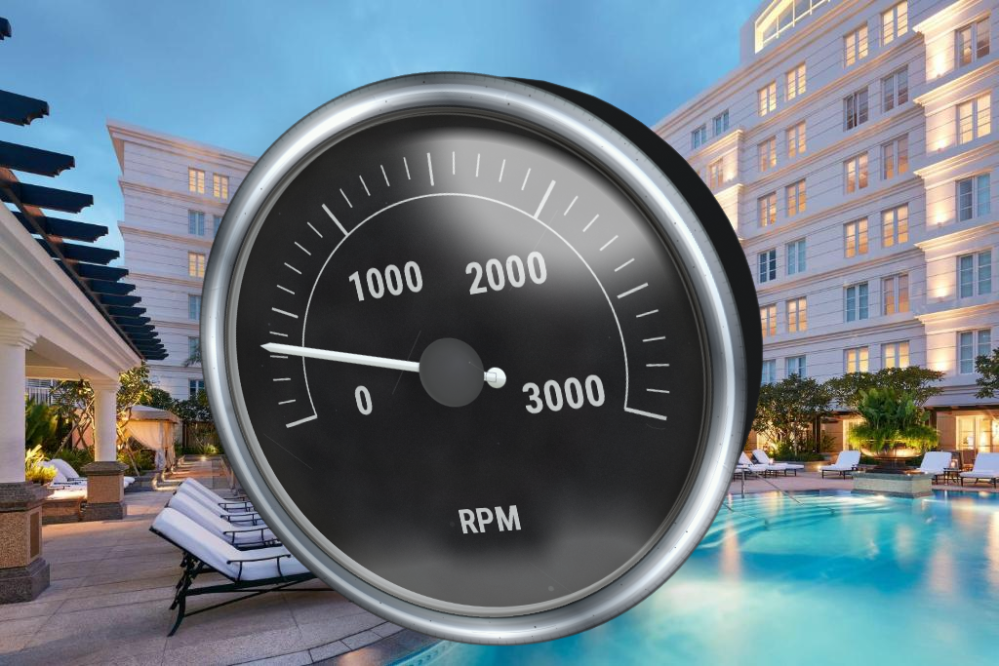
rpm 350
